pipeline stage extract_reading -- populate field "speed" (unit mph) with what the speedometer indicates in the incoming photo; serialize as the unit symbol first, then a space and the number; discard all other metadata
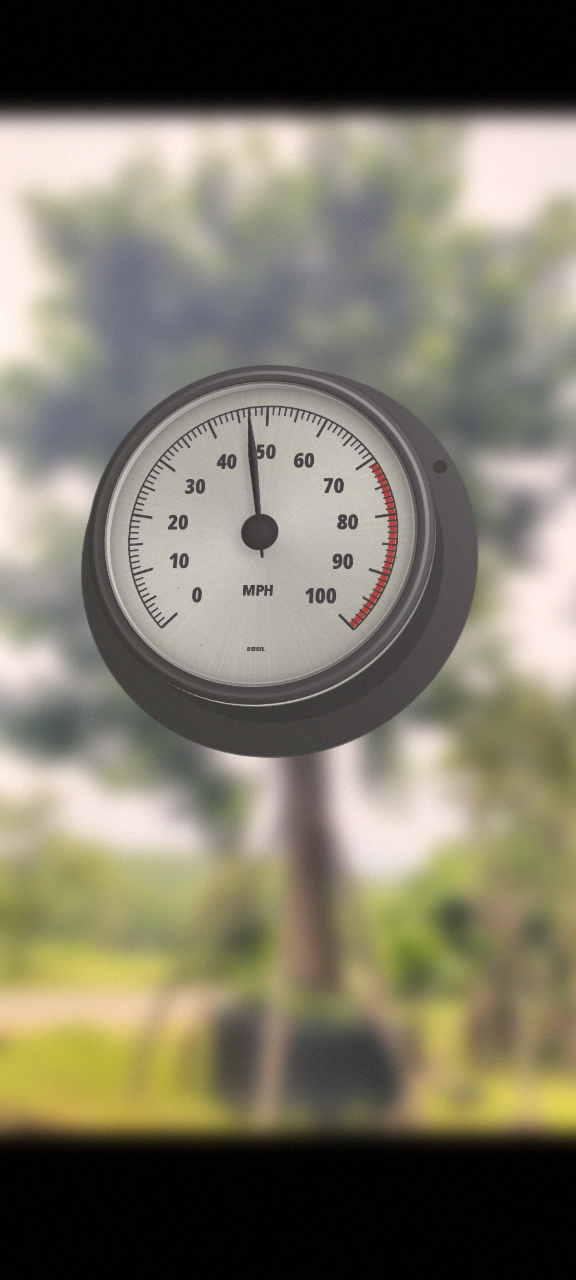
mph 47
